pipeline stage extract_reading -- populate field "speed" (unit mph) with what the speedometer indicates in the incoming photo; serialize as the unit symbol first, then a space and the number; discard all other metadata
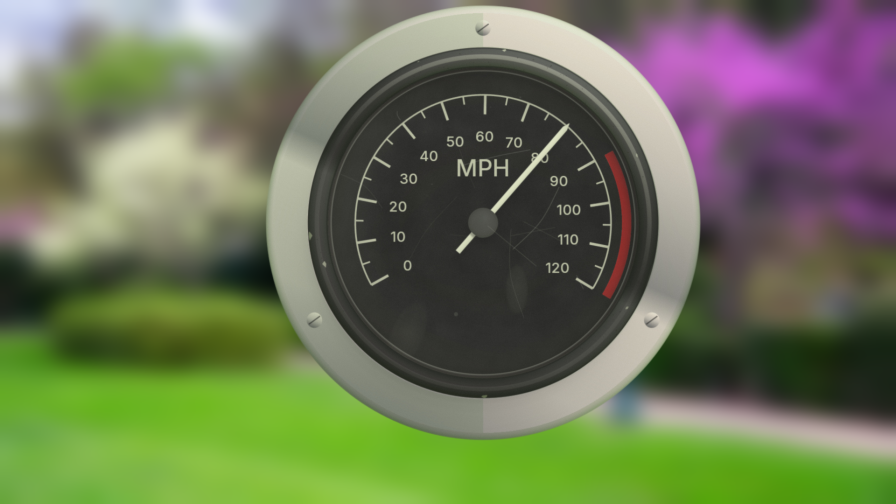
mph 80
